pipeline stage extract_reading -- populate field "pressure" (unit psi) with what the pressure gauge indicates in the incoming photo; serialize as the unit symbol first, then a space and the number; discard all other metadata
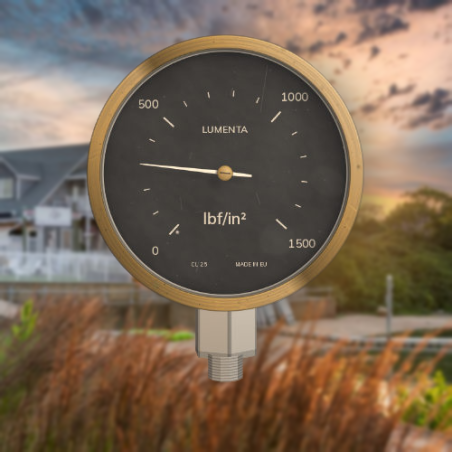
psi 300
